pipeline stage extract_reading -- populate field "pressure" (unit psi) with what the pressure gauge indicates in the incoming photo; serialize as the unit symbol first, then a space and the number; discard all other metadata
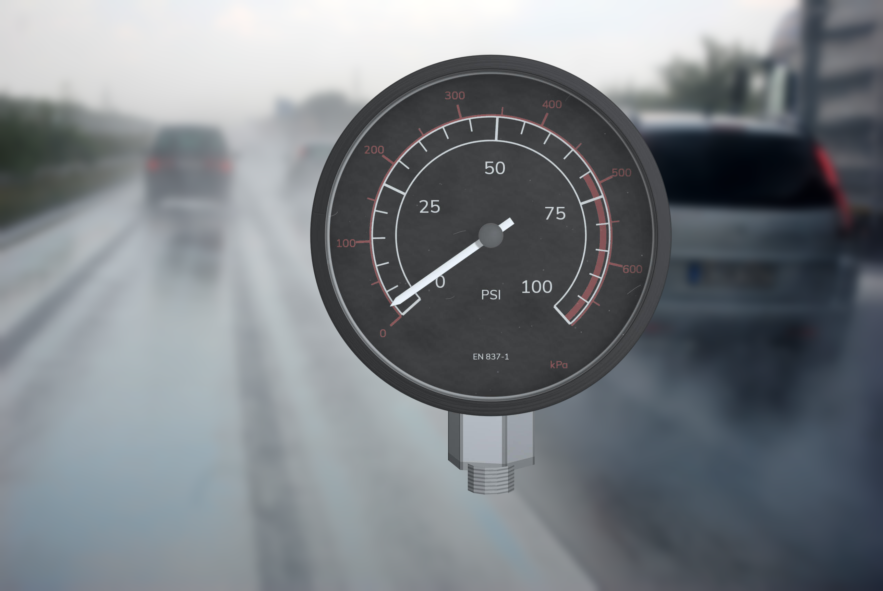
psi 2.5
